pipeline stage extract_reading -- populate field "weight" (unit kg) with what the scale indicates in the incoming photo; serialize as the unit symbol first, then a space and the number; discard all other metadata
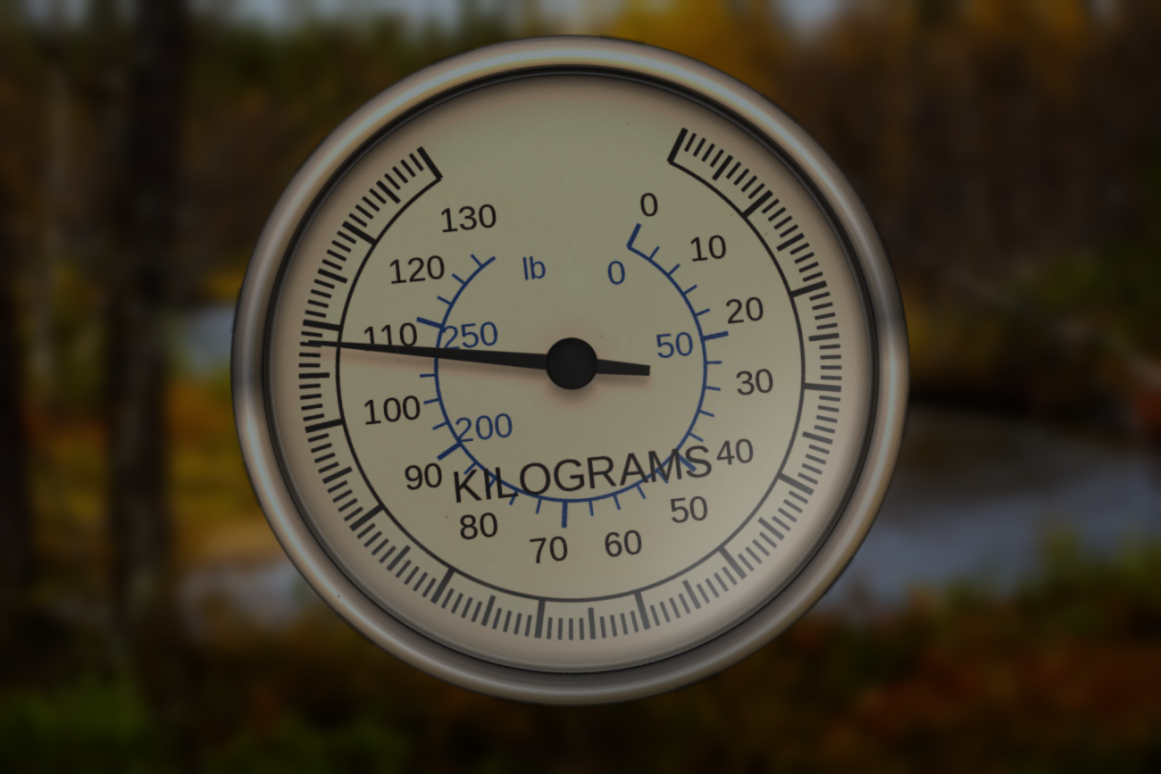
kg 108
